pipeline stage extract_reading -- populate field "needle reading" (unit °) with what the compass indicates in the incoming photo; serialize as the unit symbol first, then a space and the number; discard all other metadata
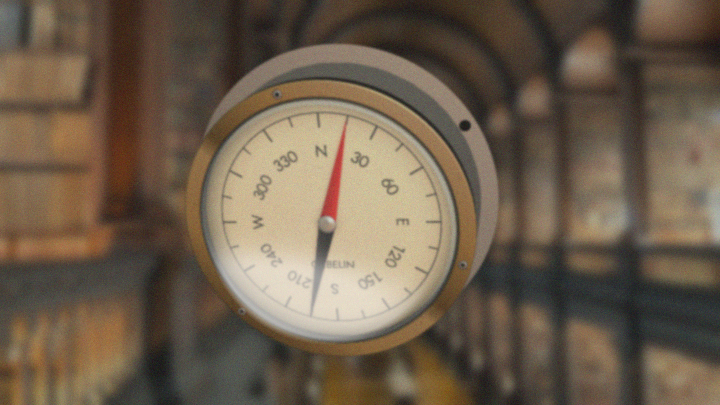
° 15
